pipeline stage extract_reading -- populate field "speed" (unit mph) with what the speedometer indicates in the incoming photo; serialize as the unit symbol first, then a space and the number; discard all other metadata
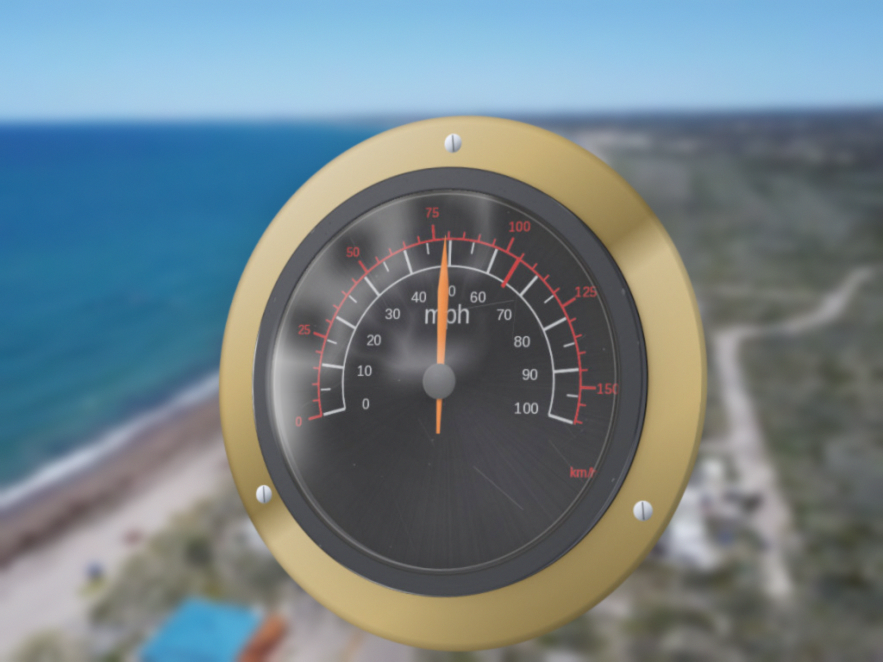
mph 50
